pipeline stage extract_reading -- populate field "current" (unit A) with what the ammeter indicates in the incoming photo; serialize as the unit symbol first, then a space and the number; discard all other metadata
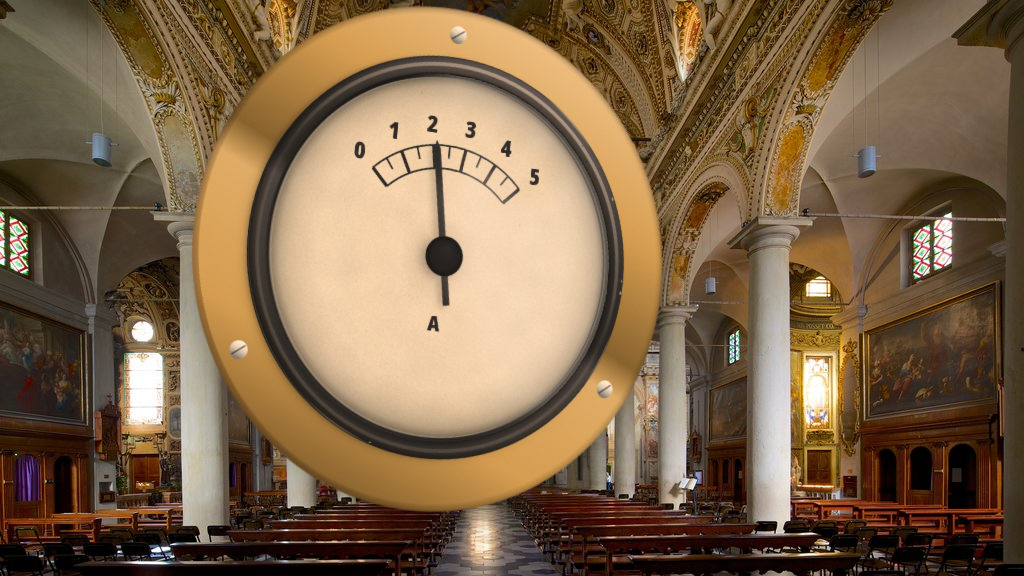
A 2
